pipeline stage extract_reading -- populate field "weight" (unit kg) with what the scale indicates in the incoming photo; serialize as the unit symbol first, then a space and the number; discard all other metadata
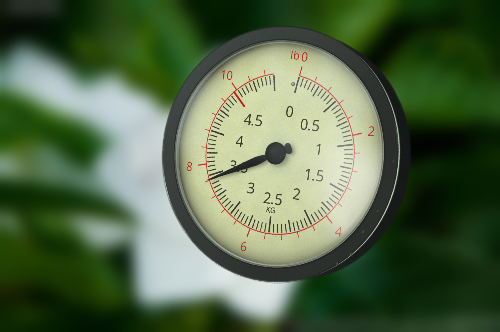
kg 3.45
